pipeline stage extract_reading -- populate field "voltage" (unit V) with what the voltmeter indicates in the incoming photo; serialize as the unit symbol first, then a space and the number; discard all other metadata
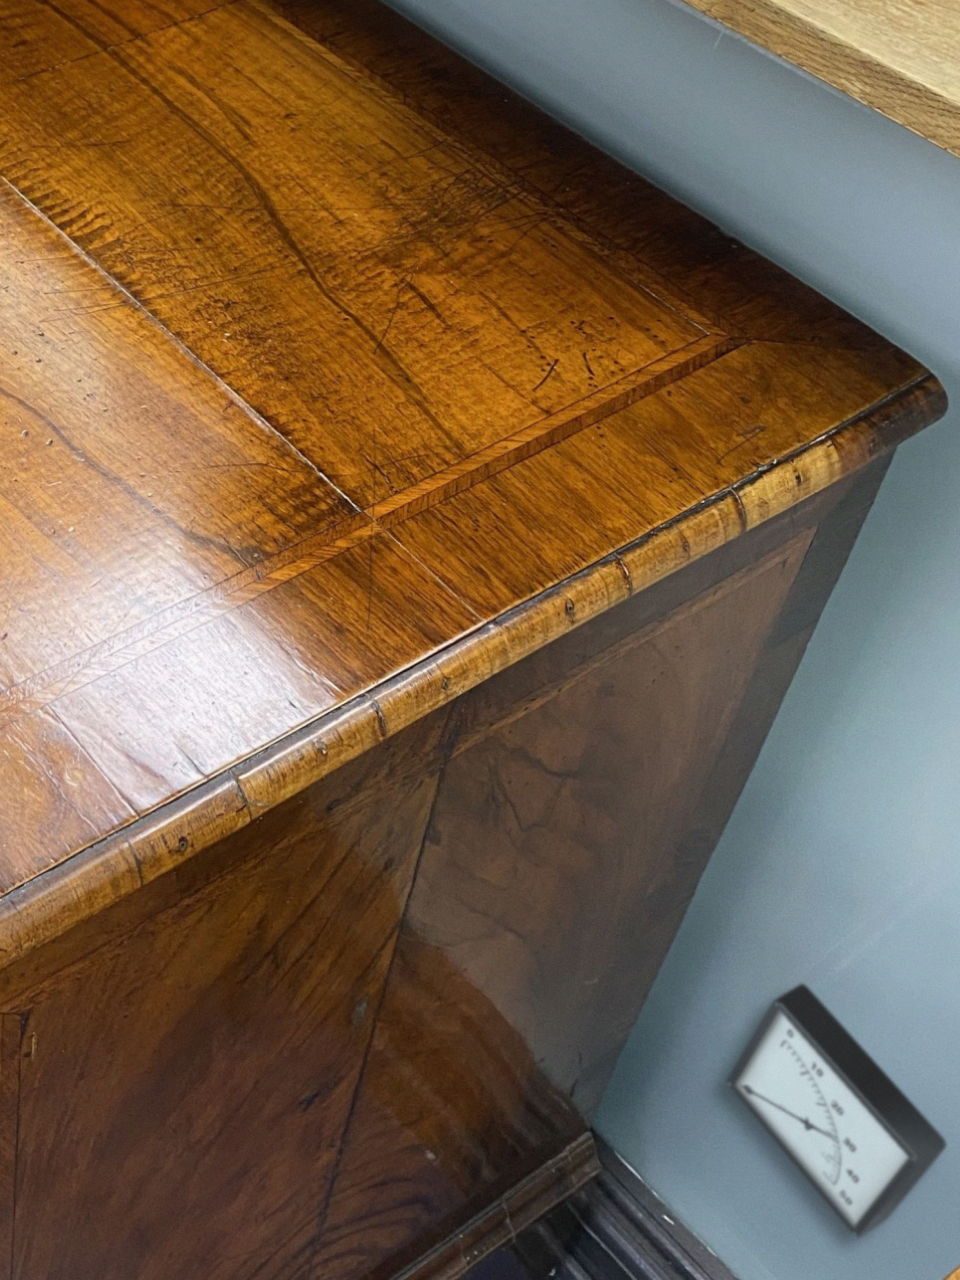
V 30
